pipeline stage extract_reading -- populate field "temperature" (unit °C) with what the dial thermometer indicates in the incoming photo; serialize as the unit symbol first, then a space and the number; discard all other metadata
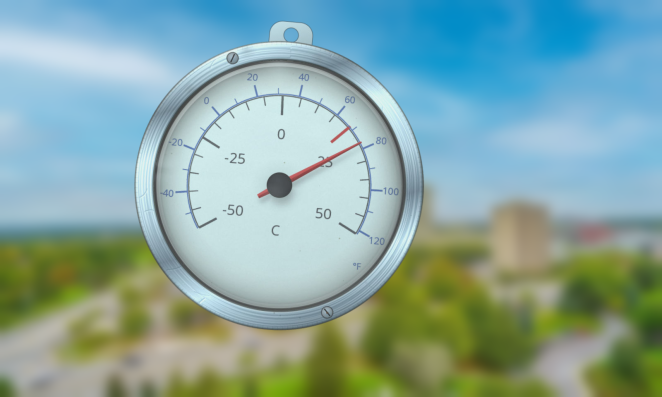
°C 25
